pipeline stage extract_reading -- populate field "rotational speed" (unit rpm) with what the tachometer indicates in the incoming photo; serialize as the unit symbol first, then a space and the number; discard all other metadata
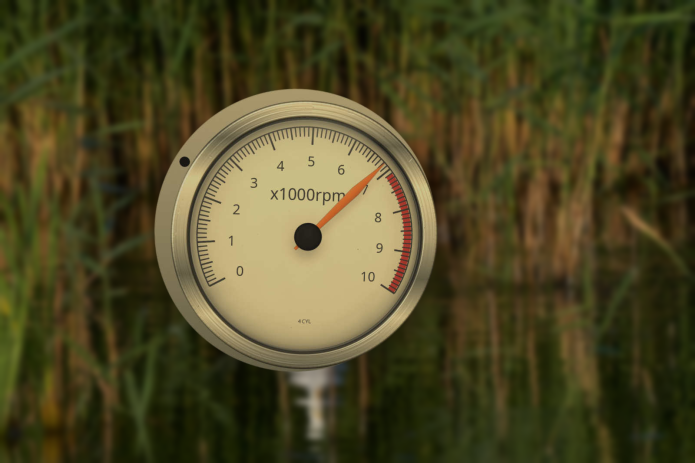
rpm 6800
